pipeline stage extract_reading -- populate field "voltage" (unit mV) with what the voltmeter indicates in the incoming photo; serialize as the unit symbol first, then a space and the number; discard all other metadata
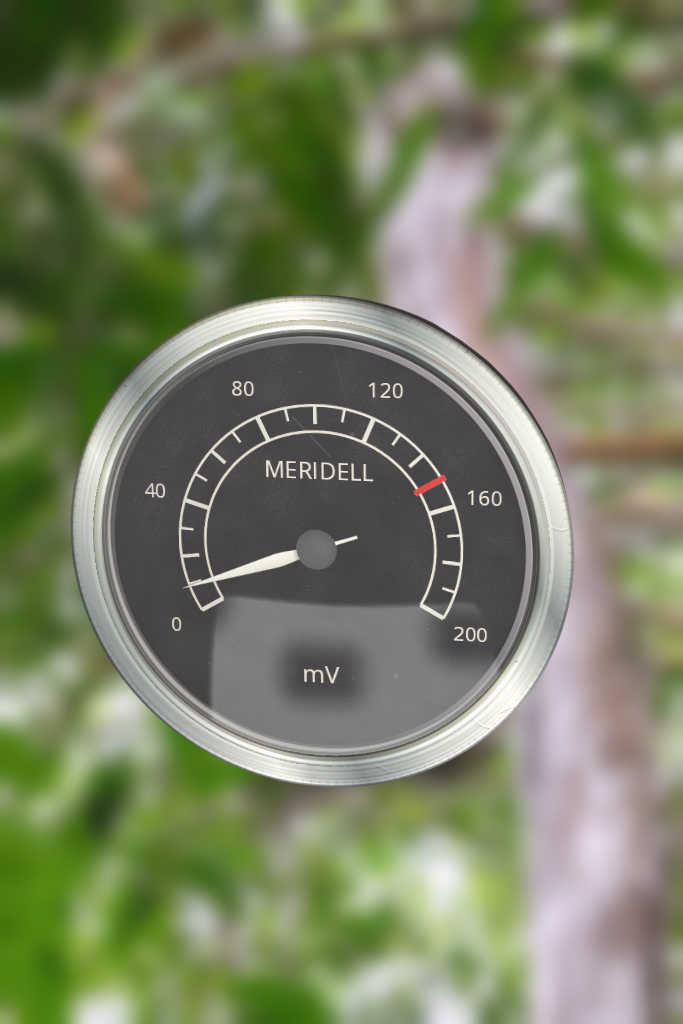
mV 10
